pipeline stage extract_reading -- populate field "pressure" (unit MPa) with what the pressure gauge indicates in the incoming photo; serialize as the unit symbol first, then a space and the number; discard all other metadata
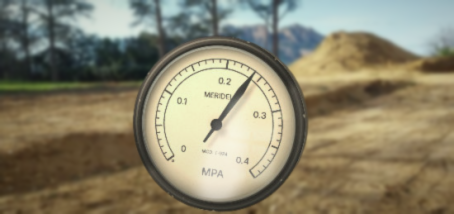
MPa 0.24
